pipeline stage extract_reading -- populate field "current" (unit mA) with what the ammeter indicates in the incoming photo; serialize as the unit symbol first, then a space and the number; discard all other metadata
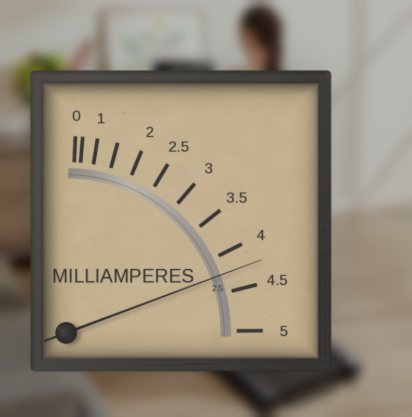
mA 4.25
